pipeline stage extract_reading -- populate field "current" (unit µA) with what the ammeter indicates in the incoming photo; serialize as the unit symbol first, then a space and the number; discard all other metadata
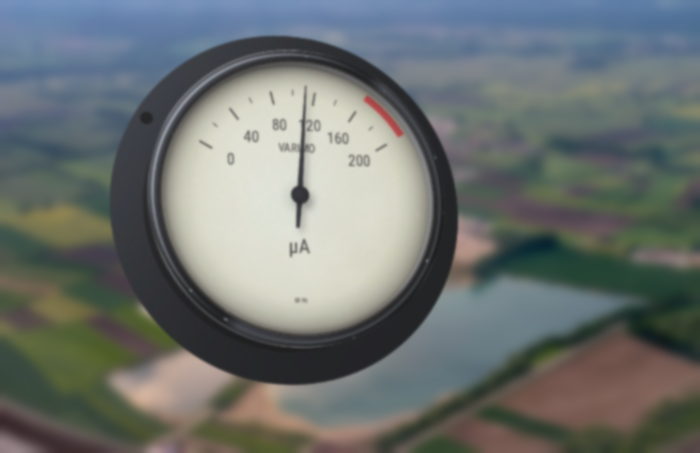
µA 110
